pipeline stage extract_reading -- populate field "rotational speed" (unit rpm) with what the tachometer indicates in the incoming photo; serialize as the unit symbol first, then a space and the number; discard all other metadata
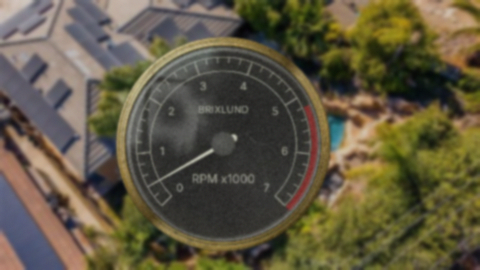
rpm 400
